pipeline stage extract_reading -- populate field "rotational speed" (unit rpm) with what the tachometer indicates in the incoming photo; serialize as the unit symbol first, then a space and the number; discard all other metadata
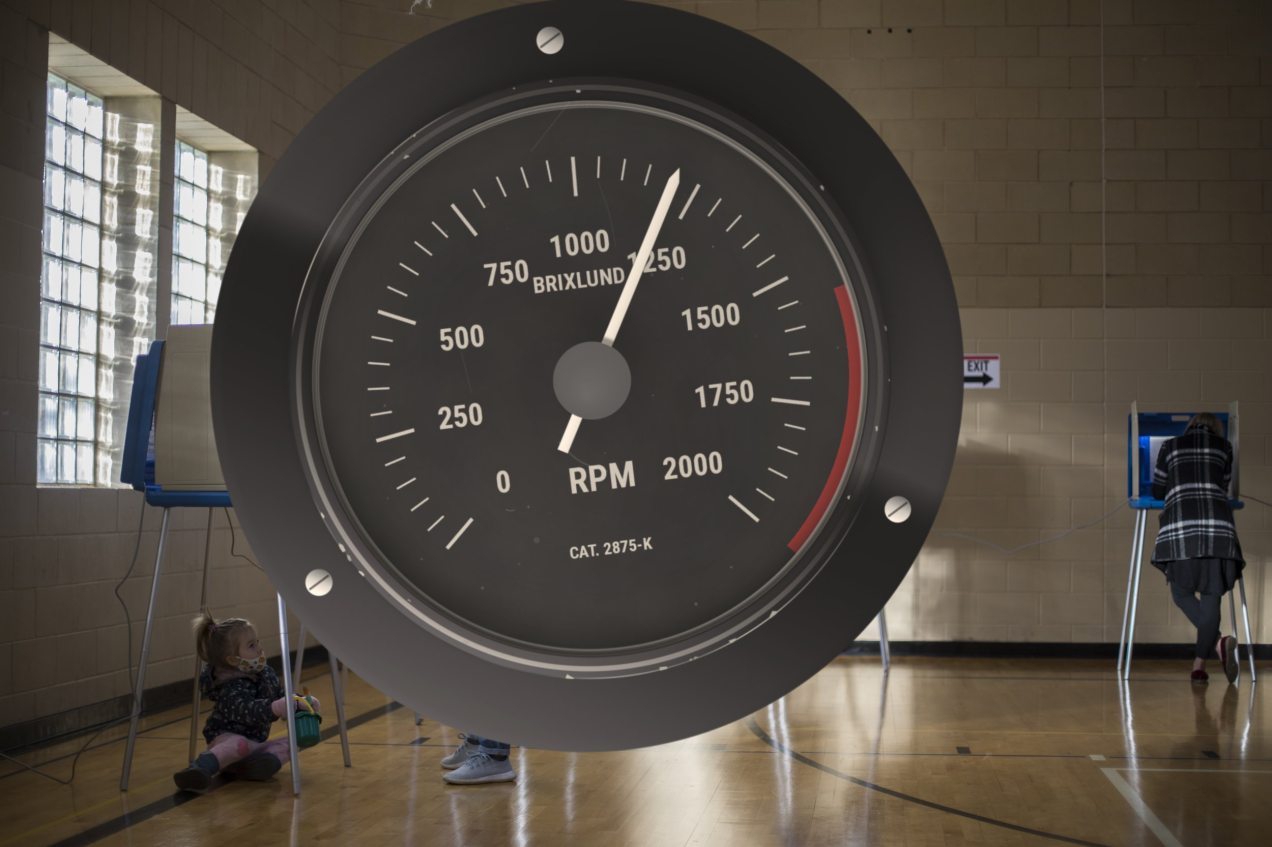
rpm 1200
